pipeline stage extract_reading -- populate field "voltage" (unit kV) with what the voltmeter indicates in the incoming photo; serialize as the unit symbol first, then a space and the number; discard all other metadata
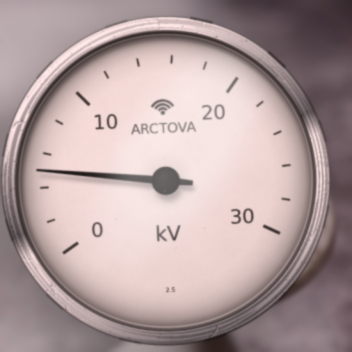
kV 5
